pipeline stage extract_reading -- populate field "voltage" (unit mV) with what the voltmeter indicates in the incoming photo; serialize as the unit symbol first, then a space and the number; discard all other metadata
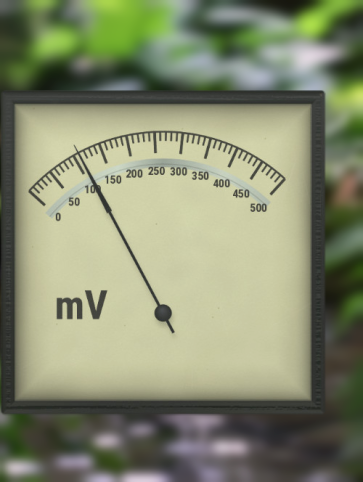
mV 110
